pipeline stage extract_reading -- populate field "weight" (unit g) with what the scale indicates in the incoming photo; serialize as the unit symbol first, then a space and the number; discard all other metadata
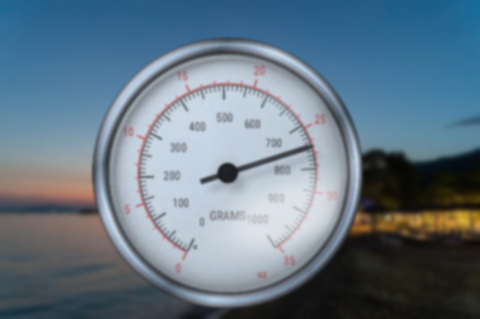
g 750
